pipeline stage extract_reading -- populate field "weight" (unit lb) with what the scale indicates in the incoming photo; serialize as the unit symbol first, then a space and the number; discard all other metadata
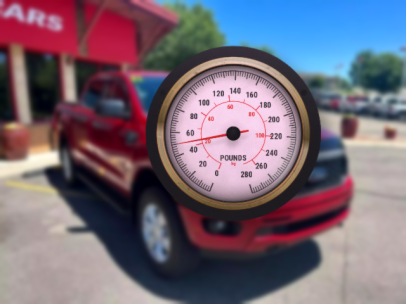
lb 50
